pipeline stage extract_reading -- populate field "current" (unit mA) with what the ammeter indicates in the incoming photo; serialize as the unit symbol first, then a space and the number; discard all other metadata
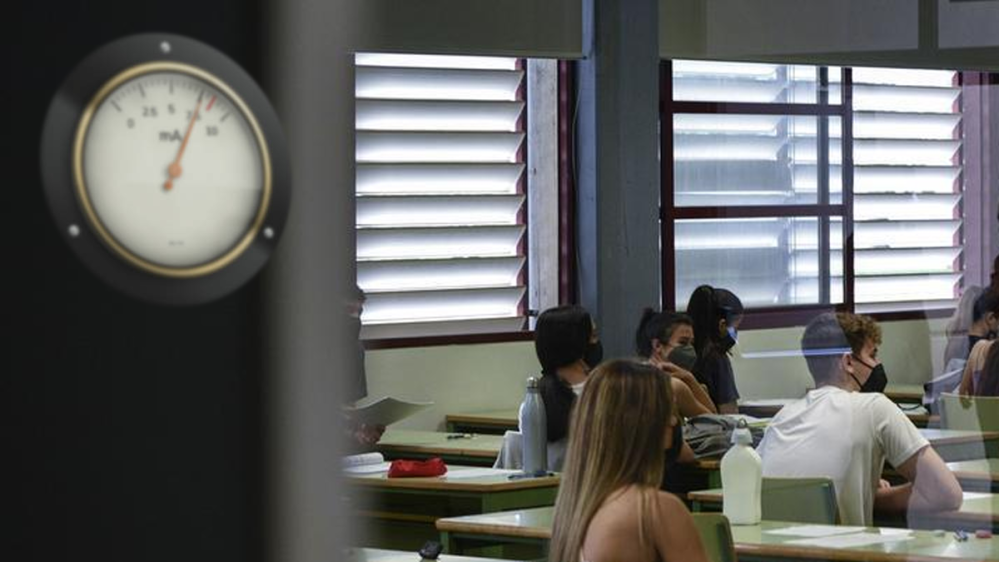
mA 7.5
